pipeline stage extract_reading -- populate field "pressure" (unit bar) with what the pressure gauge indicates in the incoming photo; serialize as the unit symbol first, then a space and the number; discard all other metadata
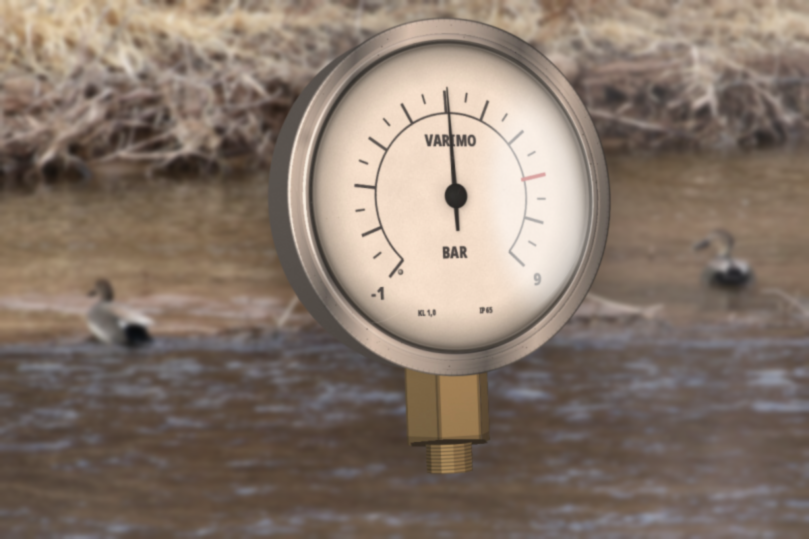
bar 4
